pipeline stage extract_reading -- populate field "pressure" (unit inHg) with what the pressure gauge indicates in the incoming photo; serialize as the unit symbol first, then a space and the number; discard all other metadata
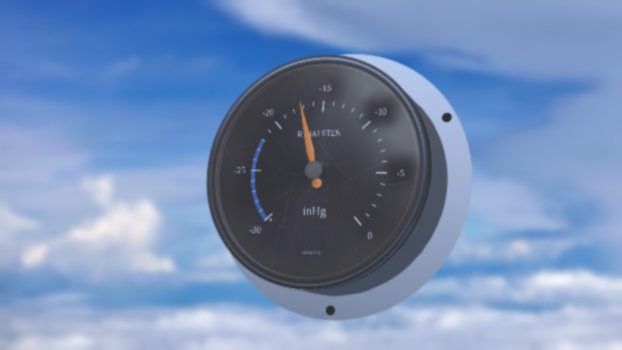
inHg -17
